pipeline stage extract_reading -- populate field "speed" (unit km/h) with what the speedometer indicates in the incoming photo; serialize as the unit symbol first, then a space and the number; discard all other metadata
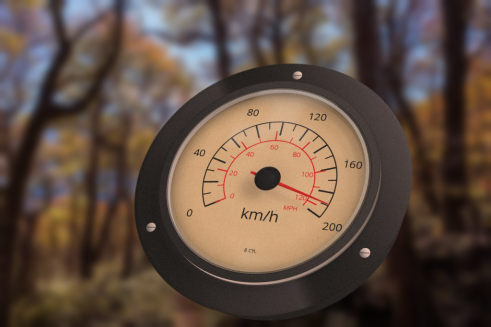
km/h 190
